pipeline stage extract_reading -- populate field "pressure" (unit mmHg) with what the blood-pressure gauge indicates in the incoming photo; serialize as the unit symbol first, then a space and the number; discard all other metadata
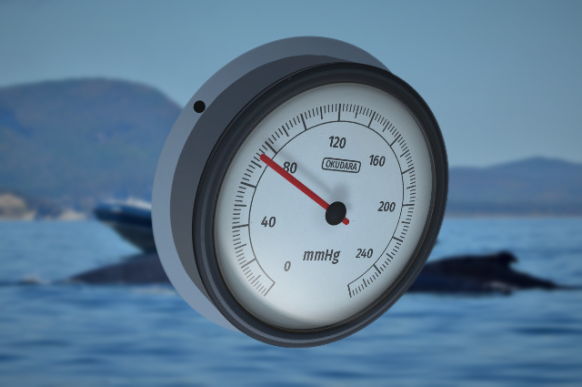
mmHg 74
